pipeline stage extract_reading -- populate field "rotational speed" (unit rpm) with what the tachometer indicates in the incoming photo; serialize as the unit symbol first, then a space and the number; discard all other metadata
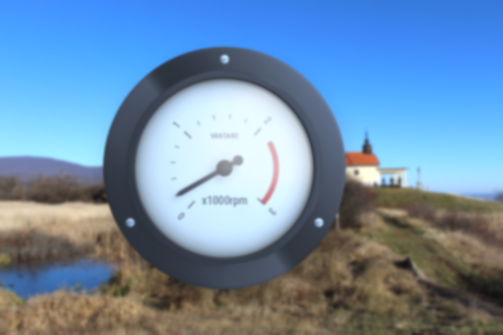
rpm 200
